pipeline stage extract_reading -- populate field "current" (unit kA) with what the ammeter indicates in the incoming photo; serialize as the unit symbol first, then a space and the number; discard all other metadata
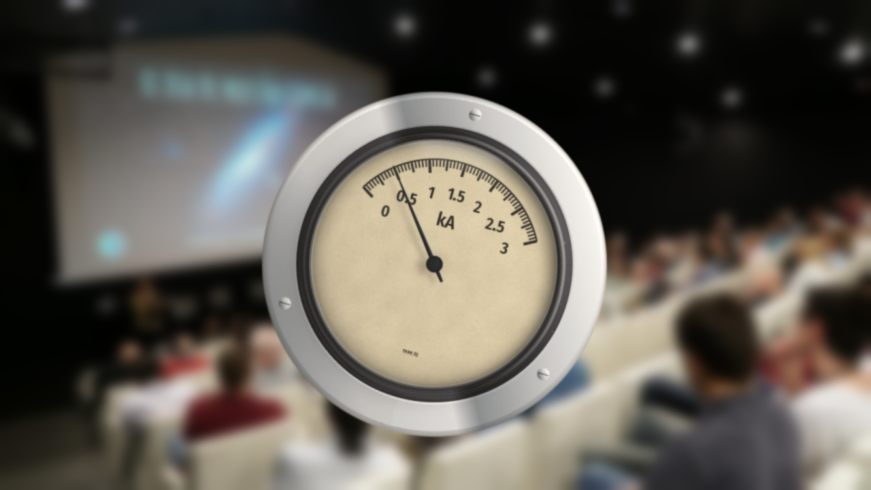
kA 0.5
